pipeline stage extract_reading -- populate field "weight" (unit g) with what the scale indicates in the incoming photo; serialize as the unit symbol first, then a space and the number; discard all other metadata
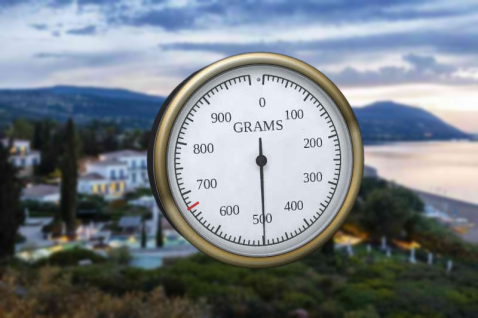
g 500
